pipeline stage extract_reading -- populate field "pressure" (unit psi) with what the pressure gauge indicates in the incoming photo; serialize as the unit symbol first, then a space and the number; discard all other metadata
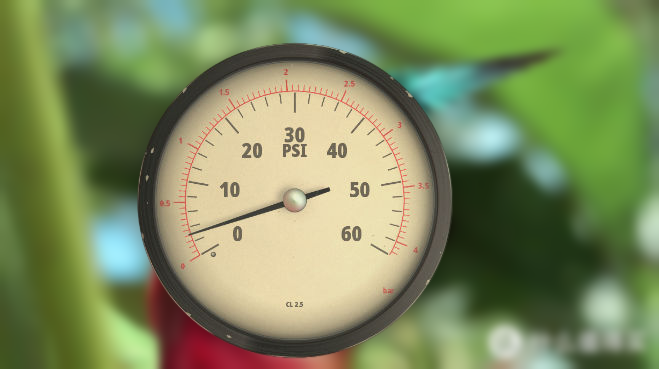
psi 3
